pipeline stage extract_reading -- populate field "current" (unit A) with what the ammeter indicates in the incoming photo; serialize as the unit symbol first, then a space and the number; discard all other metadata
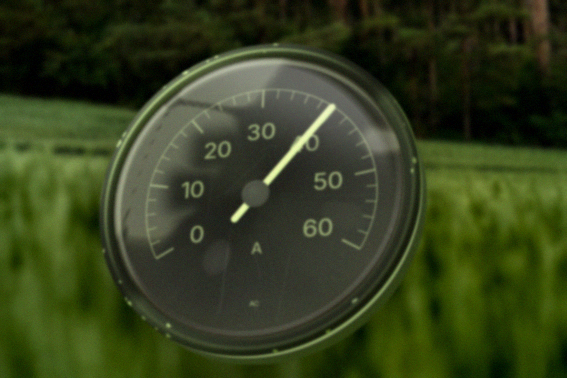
A 40
